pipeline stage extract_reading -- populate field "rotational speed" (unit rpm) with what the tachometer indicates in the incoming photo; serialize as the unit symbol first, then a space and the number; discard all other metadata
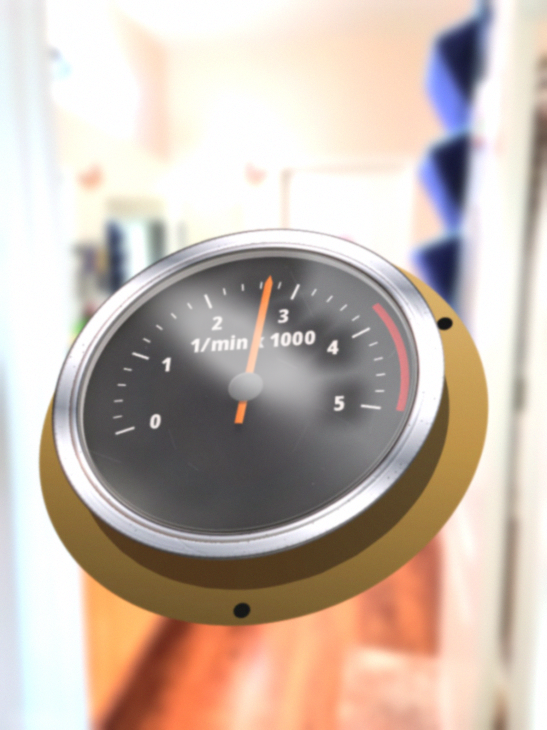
rpm 2700
